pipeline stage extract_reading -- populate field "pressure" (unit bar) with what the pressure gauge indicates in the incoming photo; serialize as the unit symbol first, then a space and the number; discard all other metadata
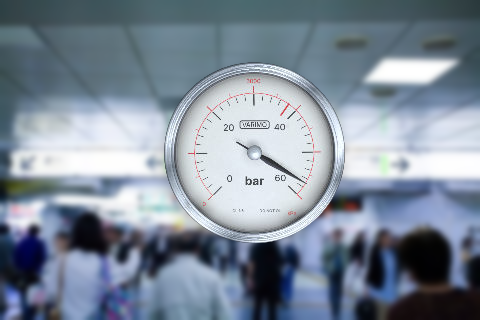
bar 57
